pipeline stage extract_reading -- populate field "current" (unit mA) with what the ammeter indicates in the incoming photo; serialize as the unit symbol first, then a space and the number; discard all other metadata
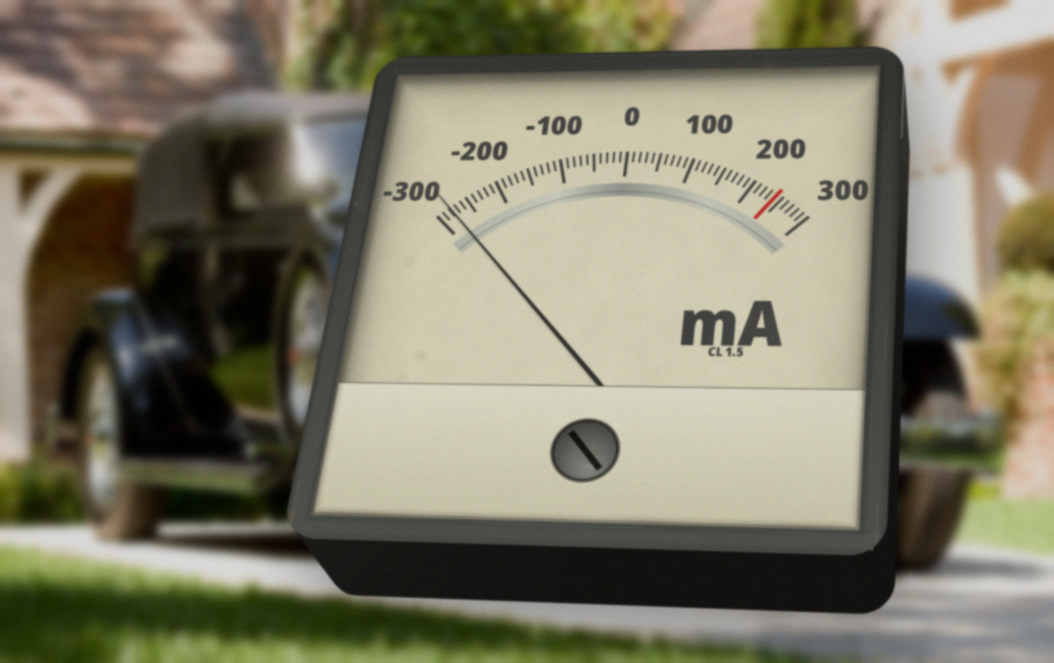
mA -280
